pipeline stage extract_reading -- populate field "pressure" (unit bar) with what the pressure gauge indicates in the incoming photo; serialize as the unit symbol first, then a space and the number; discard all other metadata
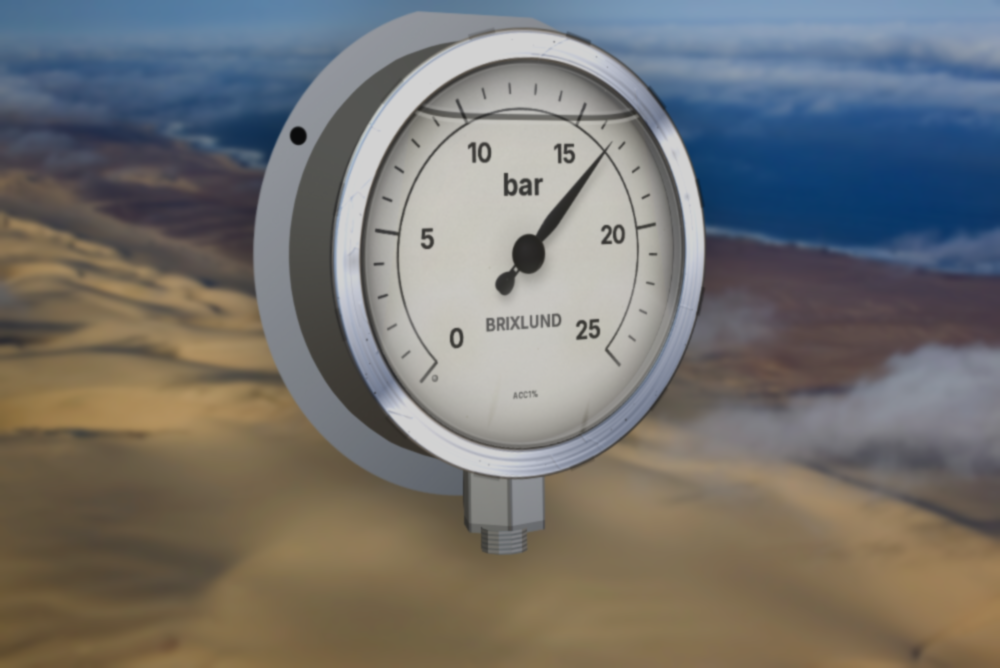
bar 16.5
